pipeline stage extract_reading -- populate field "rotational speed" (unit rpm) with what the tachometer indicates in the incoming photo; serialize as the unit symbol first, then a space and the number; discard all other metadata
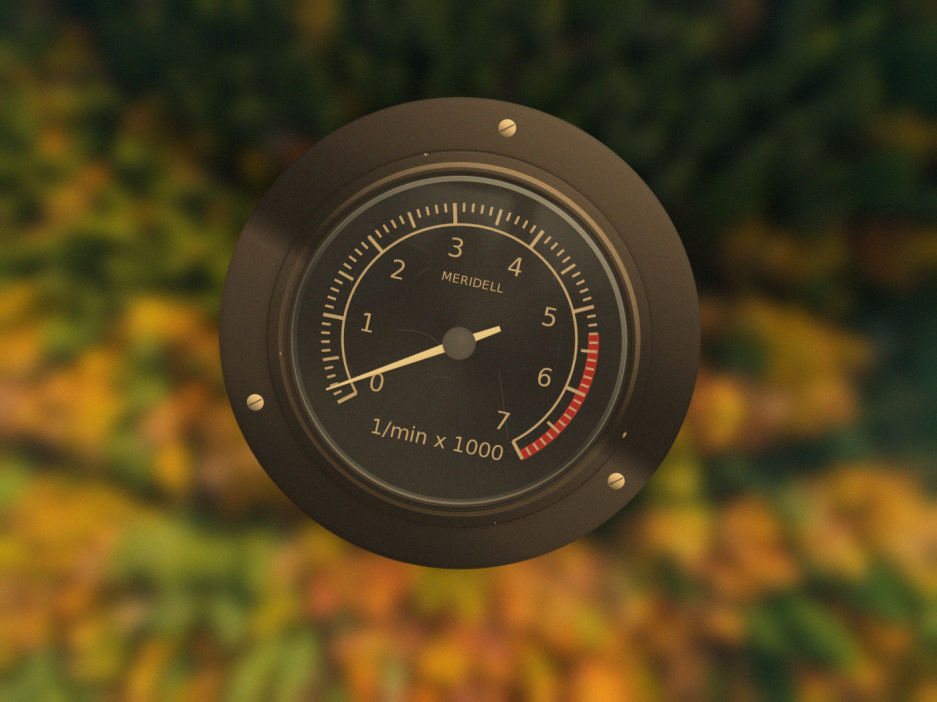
rpm 200
